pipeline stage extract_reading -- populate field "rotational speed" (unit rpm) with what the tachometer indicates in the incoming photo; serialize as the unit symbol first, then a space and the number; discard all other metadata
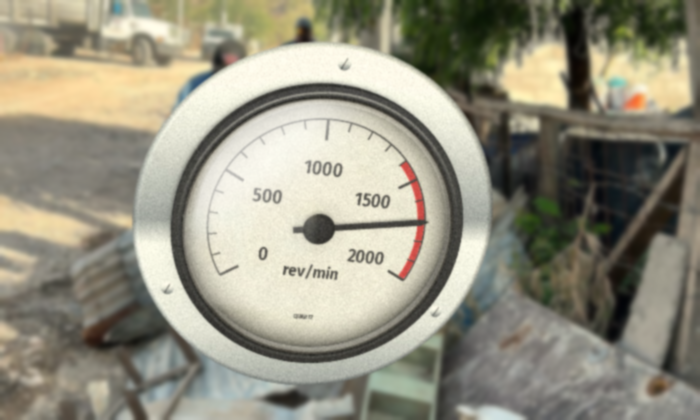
rpm 1700
